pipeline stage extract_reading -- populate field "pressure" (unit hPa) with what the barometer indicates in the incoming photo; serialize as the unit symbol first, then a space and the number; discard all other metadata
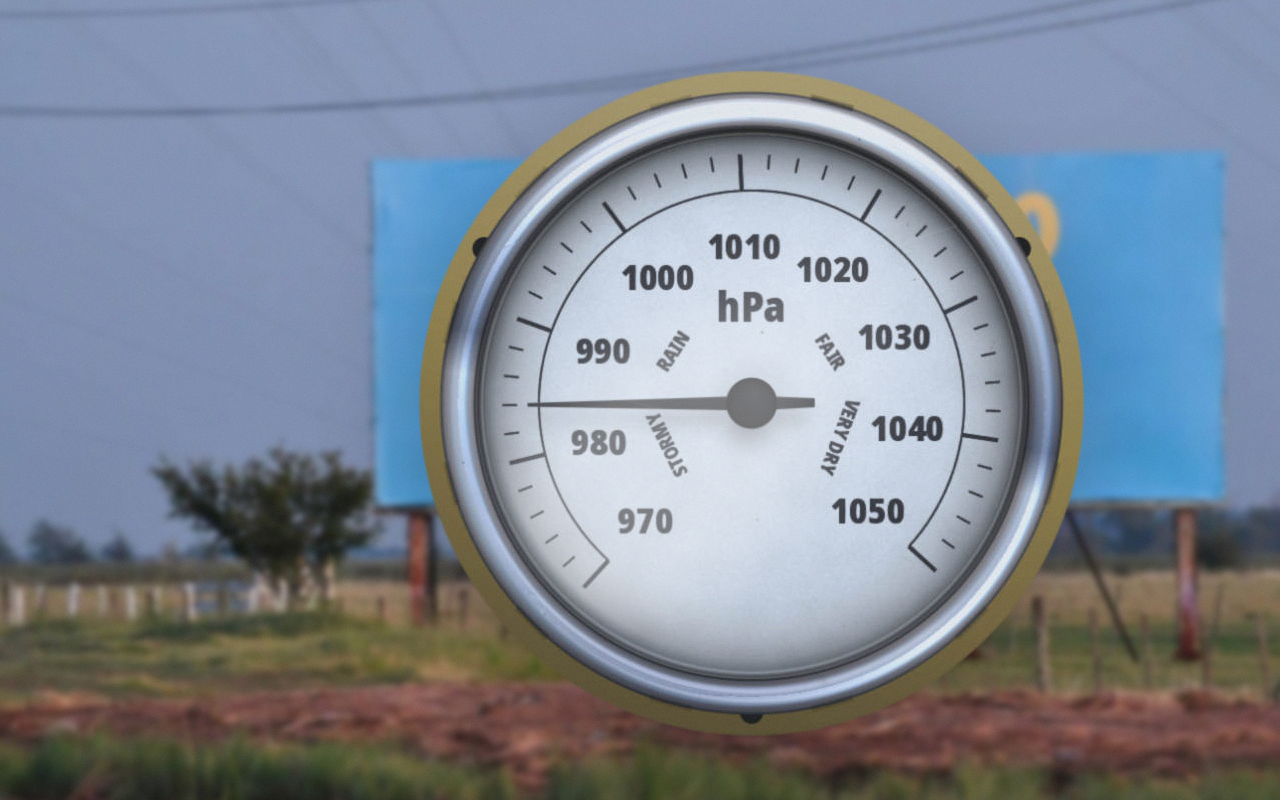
hPa 984
